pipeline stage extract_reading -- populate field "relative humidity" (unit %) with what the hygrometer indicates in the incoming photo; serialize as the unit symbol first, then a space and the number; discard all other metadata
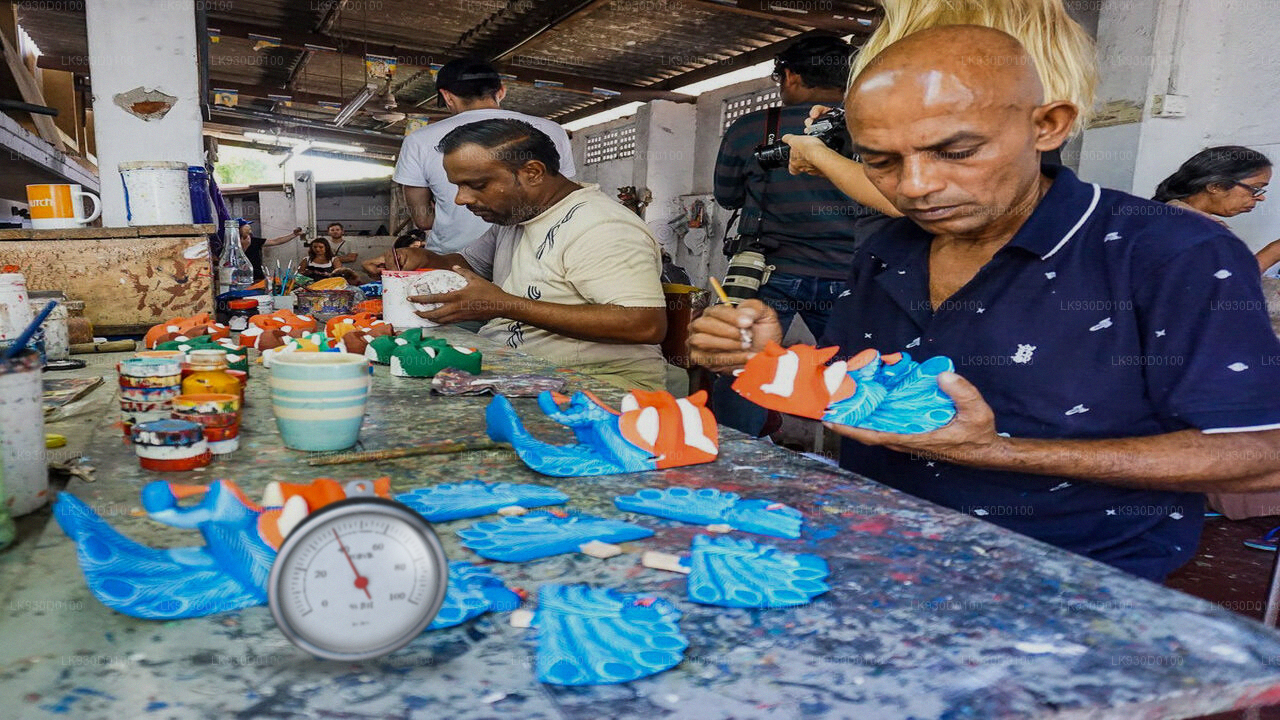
% 40
